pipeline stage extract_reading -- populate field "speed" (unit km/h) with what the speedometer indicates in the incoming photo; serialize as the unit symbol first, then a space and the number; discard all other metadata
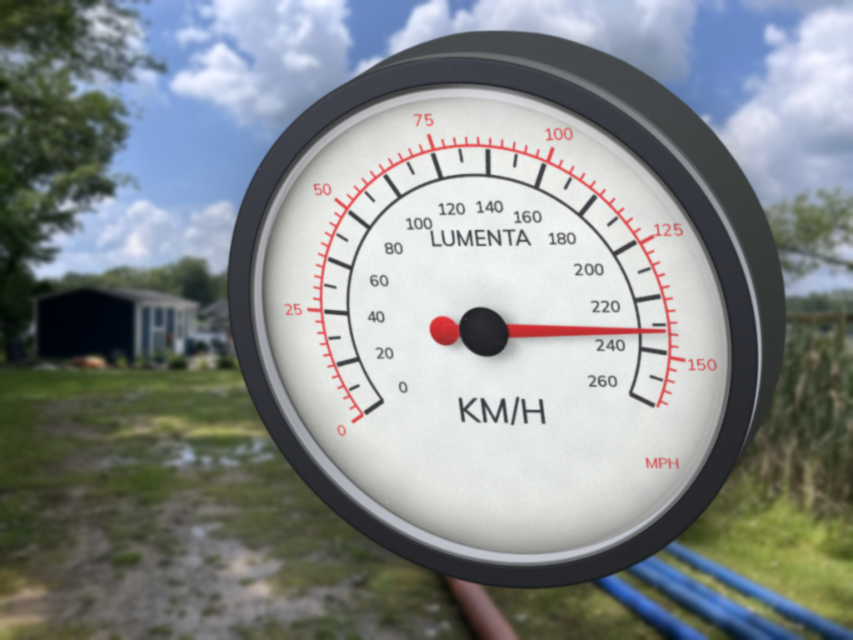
km/h 230
